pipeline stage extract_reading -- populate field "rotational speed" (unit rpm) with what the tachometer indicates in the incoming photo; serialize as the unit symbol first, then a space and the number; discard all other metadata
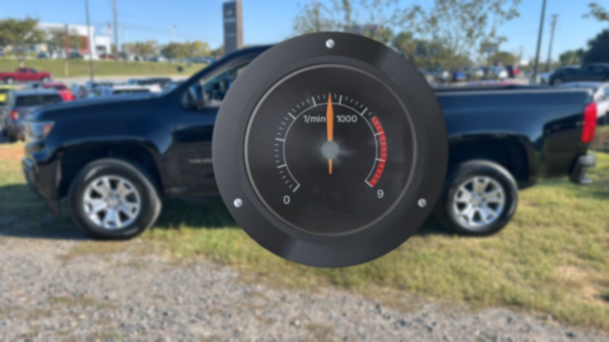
rpm 4600
